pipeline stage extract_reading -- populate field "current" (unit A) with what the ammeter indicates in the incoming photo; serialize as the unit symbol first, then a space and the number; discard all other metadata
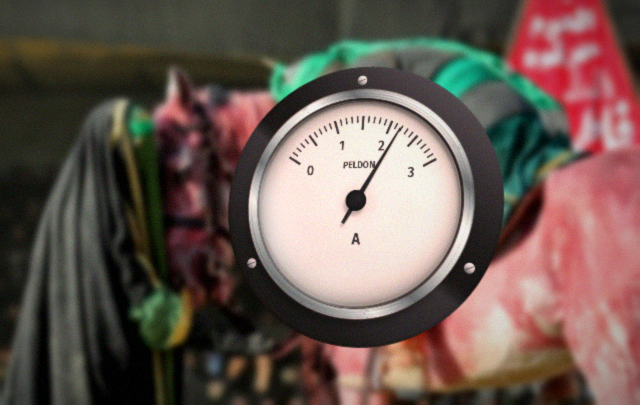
A 2.2
